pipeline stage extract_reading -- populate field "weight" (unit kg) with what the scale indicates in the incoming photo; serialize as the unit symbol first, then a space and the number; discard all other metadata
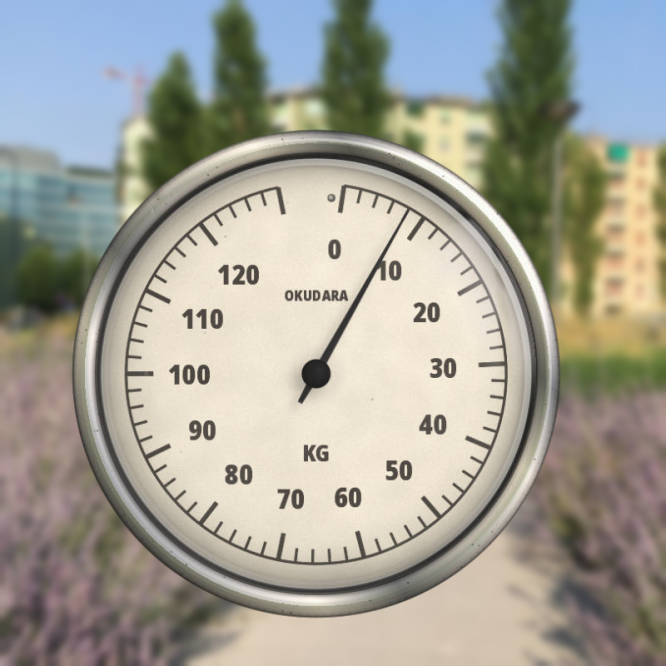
kg 8
